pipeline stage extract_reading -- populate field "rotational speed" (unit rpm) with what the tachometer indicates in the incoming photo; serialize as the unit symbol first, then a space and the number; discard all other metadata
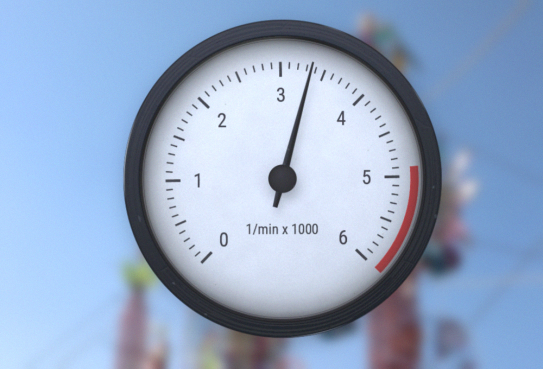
rpm 3350
